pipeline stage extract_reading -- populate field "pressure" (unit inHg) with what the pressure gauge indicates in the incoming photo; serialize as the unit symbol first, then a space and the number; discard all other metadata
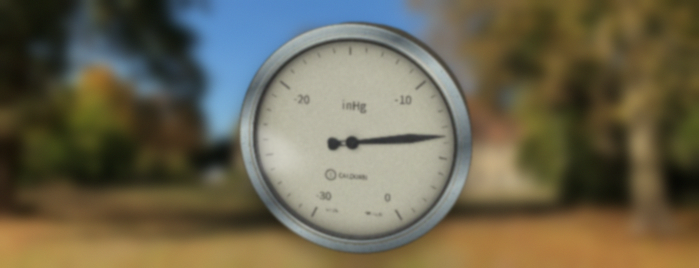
inHg -6.5
